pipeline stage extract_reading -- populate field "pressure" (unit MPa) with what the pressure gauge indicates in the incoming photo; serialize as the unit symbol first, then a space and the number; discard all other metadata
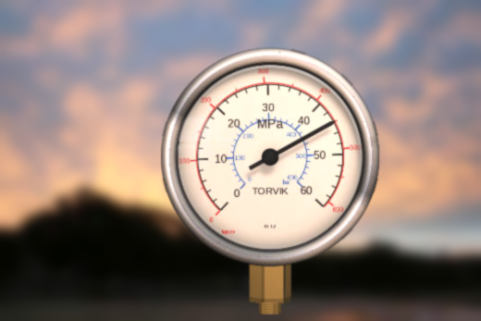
MPa 44
